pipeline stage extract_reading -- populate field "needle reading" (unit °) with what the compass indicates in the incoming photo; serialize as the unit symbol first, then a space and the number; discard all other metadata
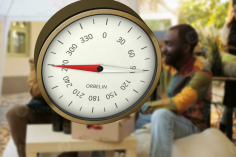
° 270
